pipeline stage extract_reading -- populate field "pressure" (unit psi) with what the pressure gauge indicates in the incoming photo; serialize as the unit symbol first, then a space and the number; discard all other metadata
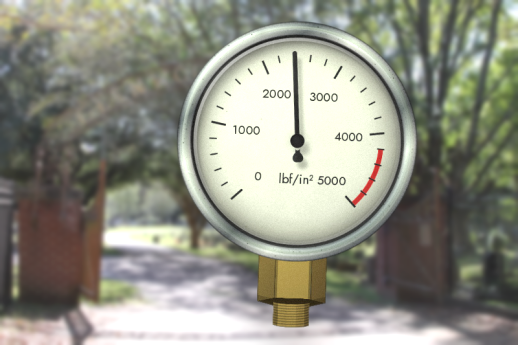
psi 2400
